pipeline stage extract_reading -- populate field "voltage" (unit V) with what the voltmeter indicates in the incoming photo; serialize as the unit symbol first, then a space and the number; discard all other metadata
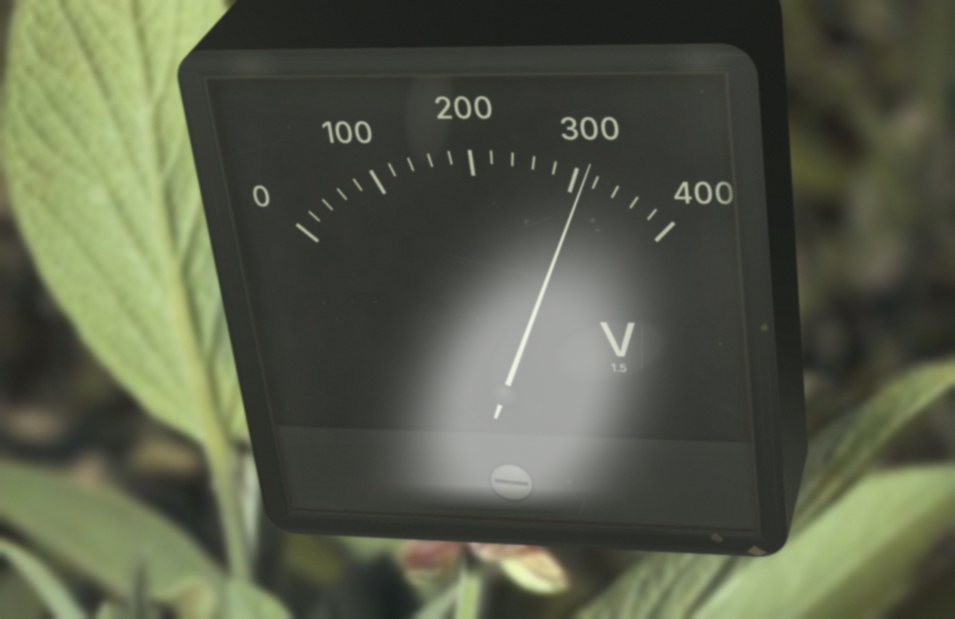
V 310
